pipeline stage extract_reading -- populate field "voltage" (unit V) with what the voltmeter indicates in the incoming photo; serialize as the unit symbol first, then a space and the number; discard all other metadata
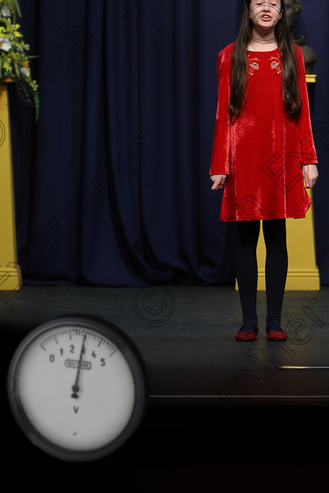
V 3
